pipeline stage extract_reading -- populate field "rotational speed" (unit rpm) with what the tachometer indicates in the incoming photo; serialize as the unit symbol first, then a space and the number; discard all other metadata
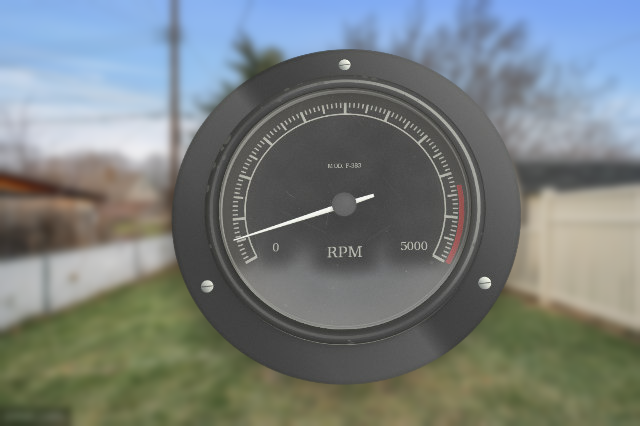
rpm 250
